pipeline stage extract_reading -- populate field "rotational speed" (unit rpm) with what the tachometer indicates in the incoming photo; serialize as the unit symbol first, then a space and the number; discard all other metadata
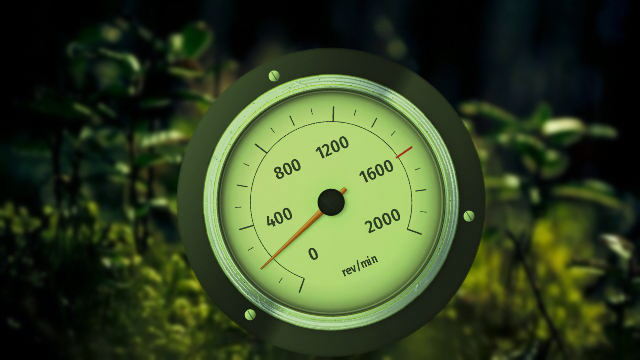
rpm 200
